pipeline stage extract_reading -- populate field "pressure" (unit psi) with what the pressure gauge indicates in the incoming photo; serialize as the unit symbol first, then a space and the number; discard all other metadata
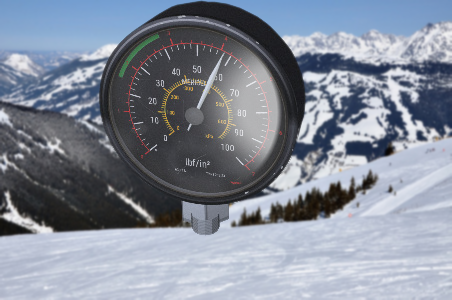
psi 58
